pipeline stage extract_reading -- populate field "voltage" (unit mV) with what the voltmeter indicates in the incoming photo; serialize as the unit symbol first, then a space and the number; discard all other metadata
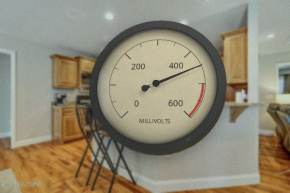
mV 450
